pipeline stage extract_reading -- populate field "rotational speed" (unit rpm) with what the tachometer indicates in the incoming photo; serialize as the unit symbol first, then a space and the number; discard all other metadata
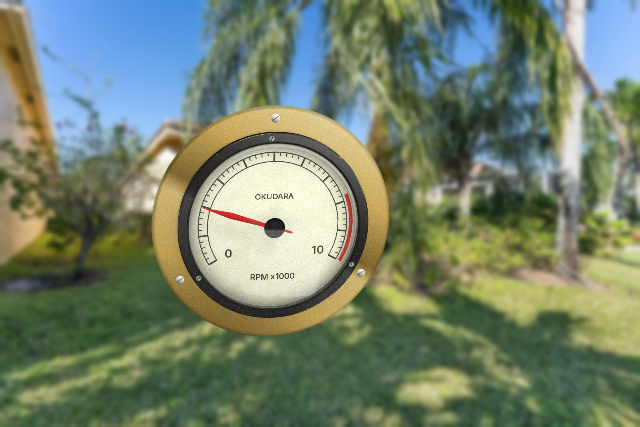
rpm 2000
